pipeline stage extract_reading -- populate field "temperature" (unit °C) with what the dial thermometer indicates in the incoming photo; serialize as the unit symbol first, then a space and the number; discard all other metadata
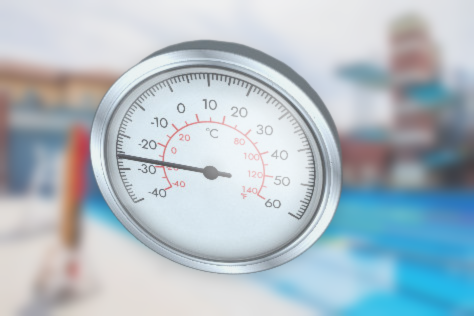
°C -25
